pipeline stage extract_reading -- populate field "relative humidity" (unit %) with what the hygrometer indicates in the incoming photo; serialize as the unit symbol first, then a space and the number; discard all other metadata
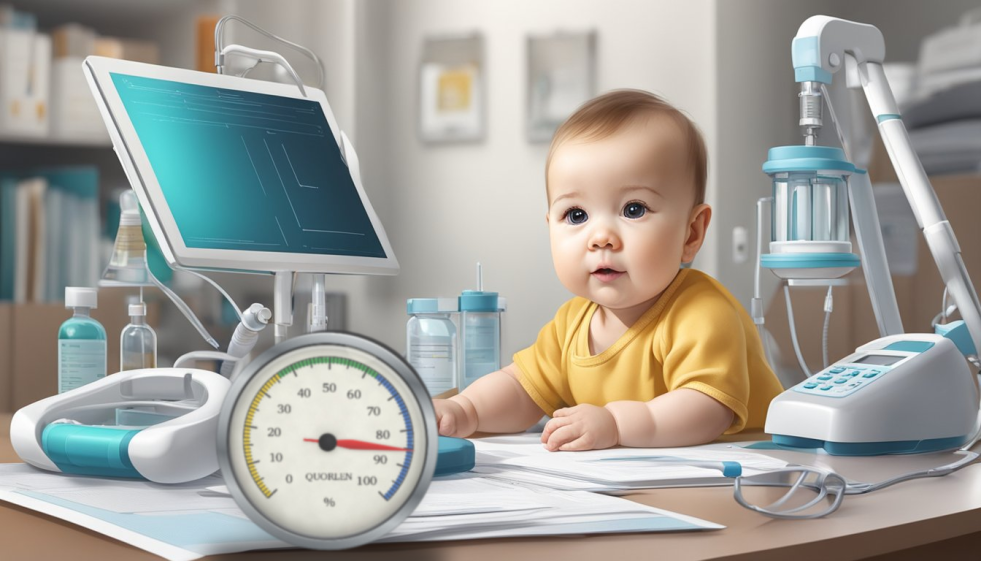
% 85
